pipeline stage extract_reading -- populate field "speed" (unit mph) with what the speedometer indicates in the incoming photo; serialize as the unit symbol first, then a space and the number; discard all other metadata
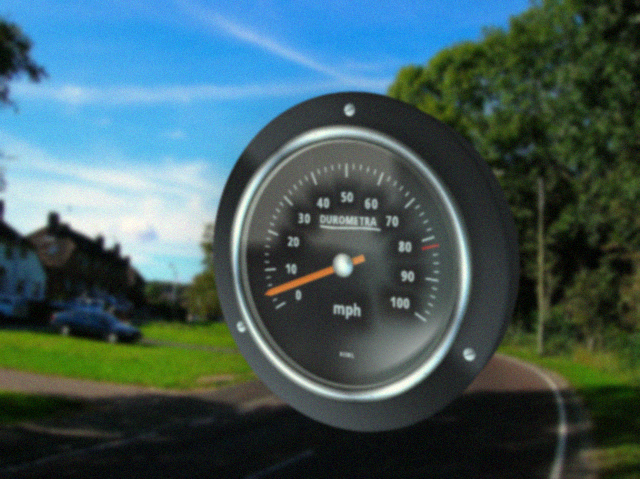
mph 4
